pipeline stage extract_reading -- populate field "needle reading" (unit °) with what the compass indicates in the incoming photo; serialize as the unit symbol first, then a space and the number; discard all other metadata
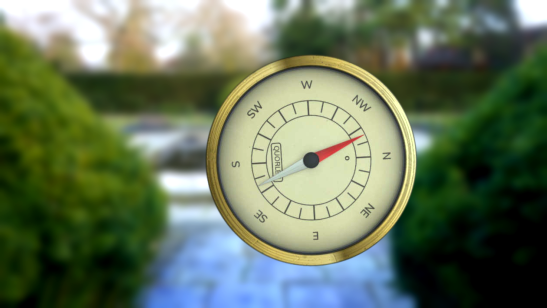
° 337.5
